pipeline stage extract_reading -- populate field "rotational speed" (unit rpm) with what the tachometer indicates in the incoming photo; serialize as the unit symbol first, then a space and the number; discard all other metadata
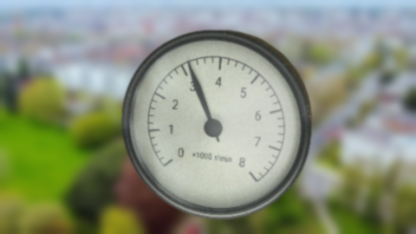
rpm 3200
